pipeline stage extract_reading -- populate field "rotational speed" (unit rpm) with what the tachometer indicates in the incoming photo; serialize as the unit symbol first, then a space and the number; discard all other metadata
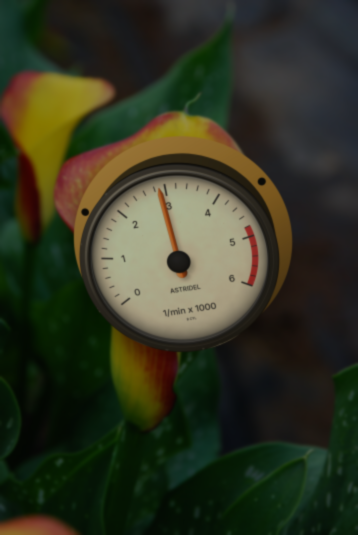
rpm 2900
